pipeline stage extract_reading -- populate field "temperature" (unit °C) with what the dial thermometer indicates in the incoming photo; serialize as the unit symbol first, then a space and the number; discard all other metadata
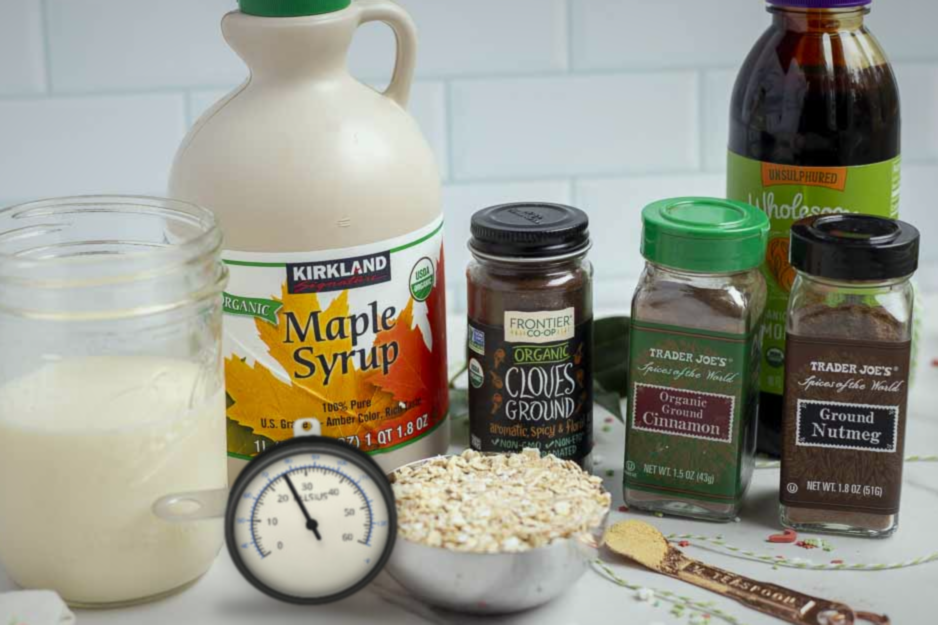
°C 25
